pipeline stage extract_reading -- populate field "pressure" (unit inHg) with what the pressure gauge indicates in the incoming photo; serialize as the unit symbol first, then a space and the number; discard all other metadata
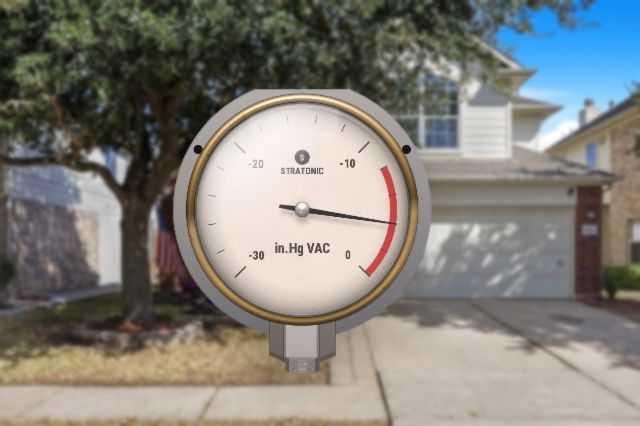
inHg -4
